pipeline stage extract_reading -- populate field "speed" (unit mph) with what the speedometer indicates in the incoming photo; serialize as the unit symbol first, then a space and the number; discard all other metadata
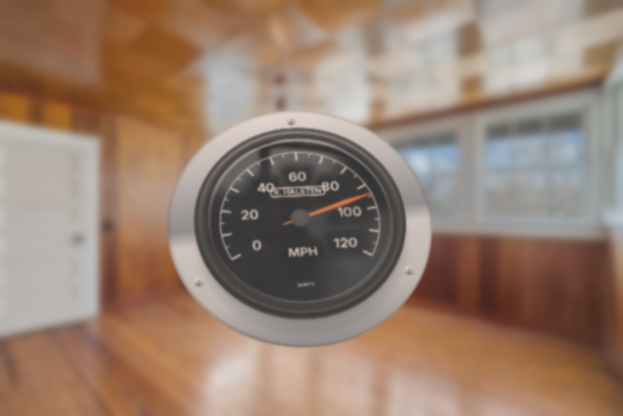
mph 95
